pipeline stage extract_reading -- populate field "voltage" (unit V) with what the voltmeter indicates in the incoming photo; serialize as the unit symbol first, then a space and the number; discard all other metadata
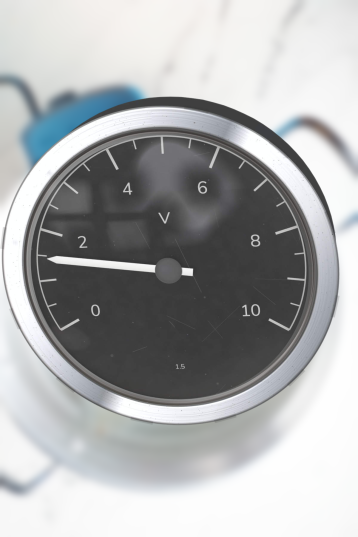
V 1.5
